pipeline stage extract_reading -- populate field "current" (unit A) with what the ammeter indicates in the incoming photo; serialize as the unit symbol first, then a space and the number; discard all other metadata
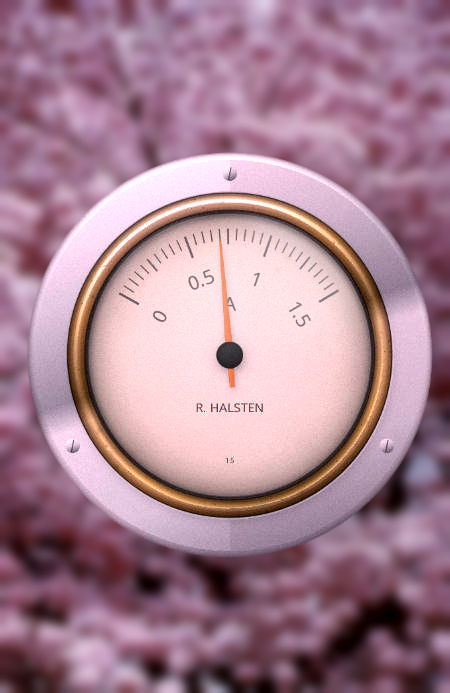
A 0.7
